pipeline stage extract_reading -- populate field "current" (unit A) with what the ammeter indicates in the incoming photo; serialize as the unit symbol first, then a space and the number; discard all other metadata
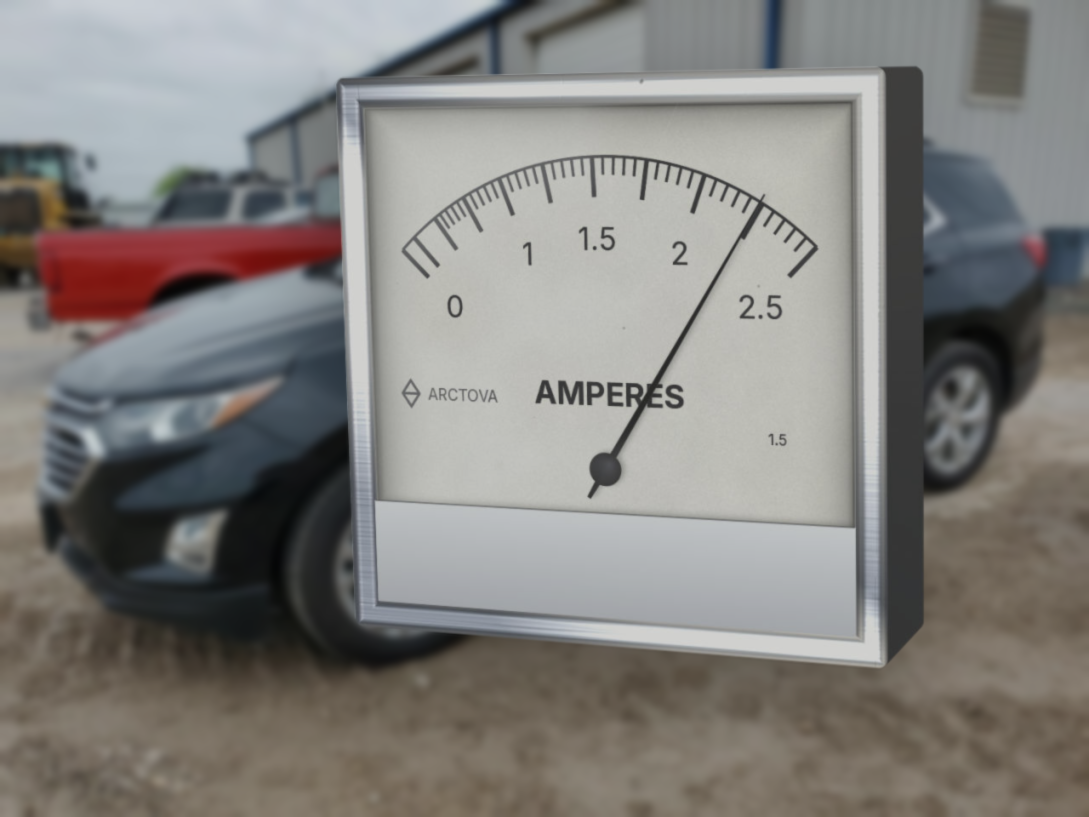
A 2.25
